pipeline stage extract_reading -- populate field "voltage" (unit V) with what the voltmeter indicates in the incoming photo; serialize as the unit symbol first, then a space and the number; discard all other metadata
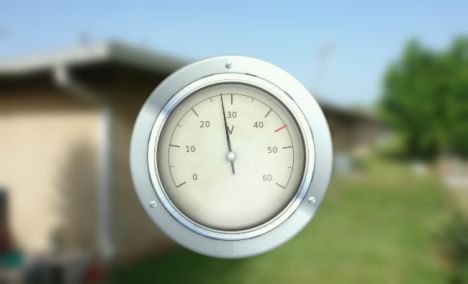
V 27.5
